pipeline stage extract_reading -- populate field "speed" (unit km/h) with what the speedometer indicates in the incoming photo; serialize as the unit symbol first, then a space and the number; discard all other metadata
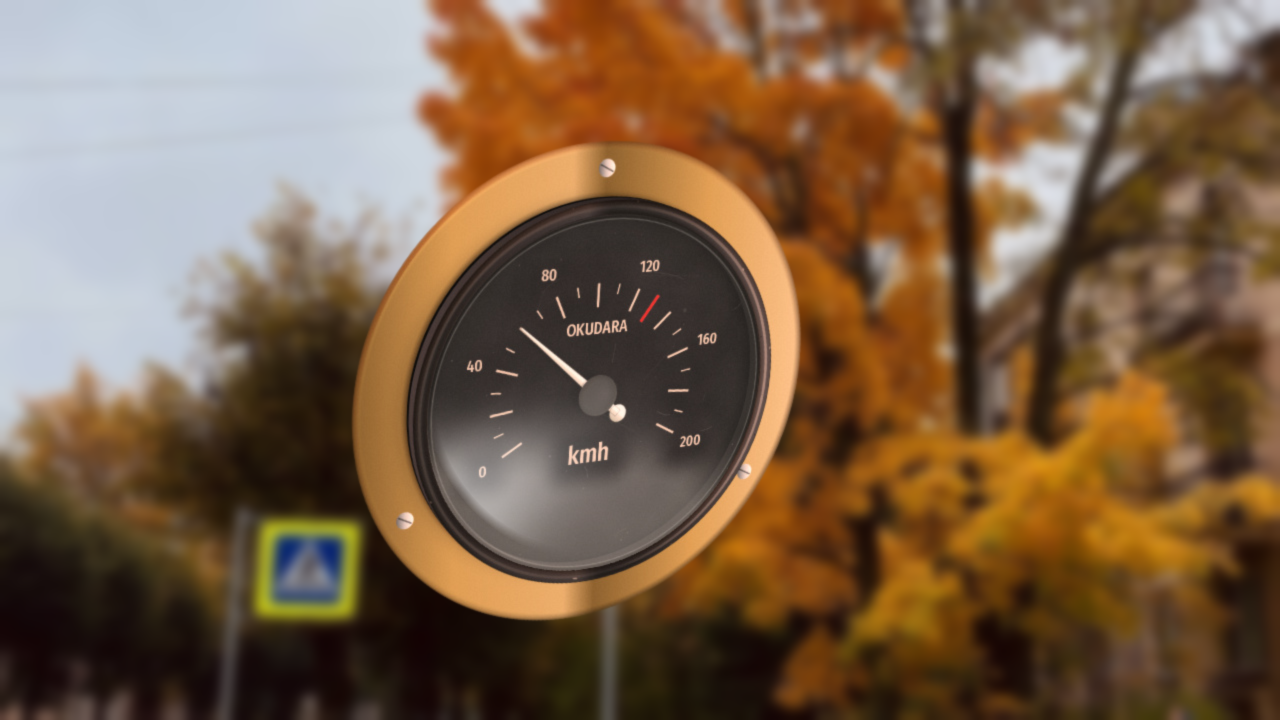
km/h 60
